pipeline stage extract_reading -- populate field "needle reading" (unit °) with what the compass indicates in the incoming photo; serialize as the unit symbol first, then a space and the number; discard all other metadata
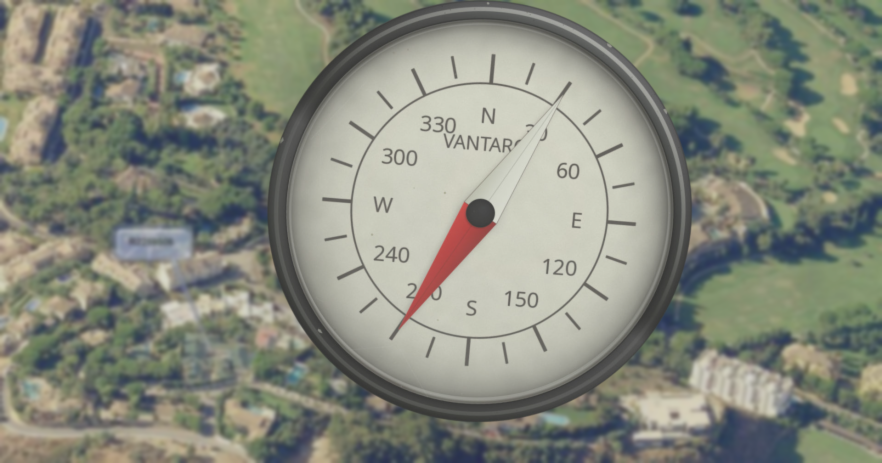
° 210
